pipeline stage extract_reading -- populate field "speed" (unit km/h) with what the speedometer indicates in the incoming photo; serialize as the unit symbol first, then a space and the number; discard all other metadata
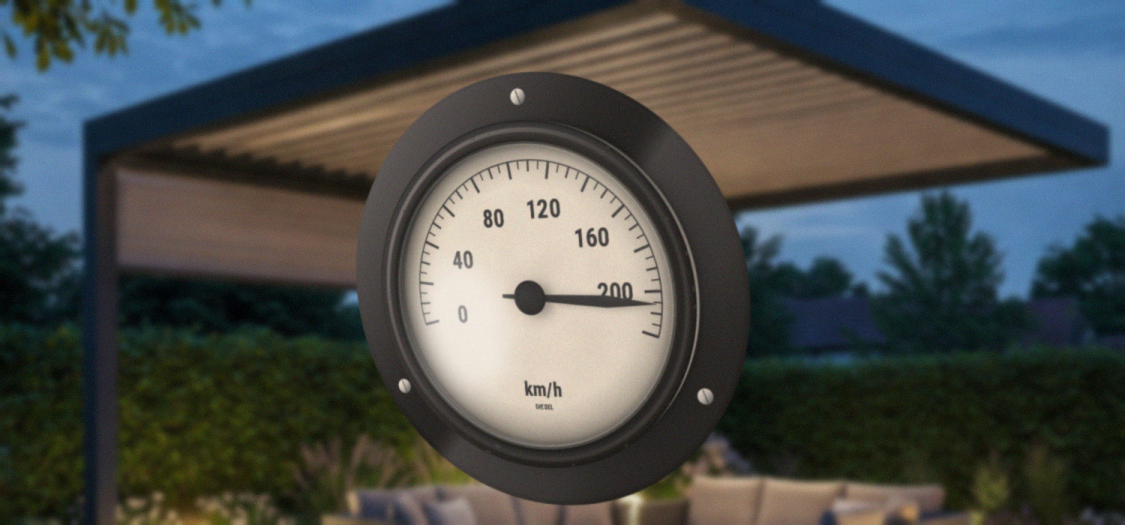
km/h 205
